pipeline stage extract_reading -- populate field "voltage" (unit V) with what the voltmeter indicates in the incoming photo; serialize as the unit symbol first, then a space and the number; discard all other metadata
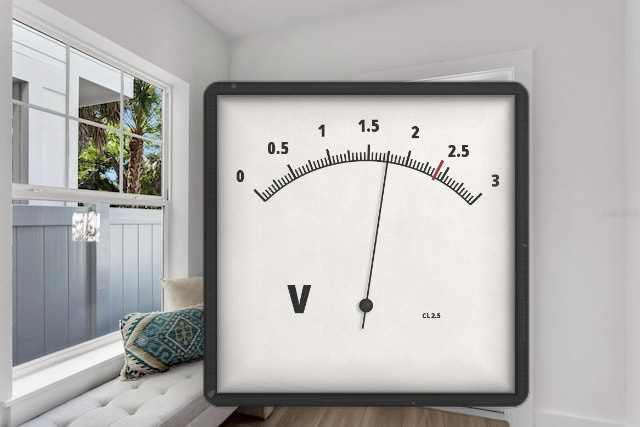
V 1.75
